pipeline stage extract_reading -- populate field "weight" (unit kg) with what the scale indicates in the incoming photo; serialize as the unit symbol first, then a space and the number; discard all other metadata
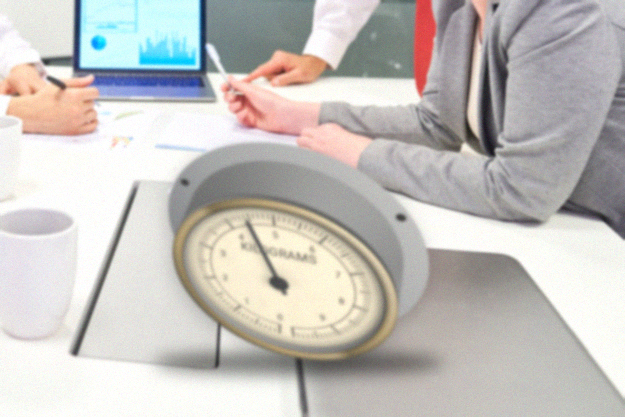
kg 4.5
